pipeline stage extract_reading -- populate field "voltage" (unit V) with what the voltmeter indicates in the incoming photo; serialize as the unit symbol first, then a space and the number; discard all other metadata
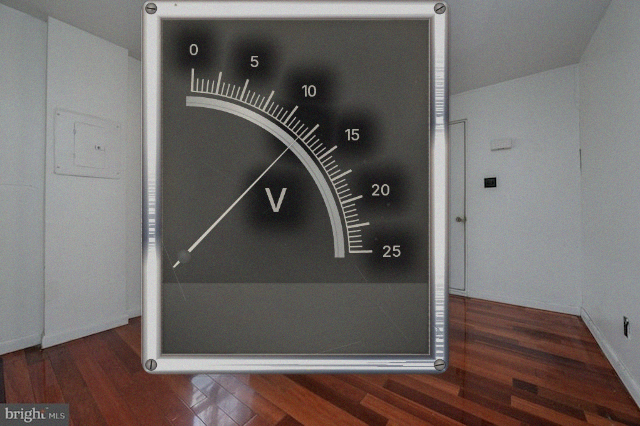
V 12
